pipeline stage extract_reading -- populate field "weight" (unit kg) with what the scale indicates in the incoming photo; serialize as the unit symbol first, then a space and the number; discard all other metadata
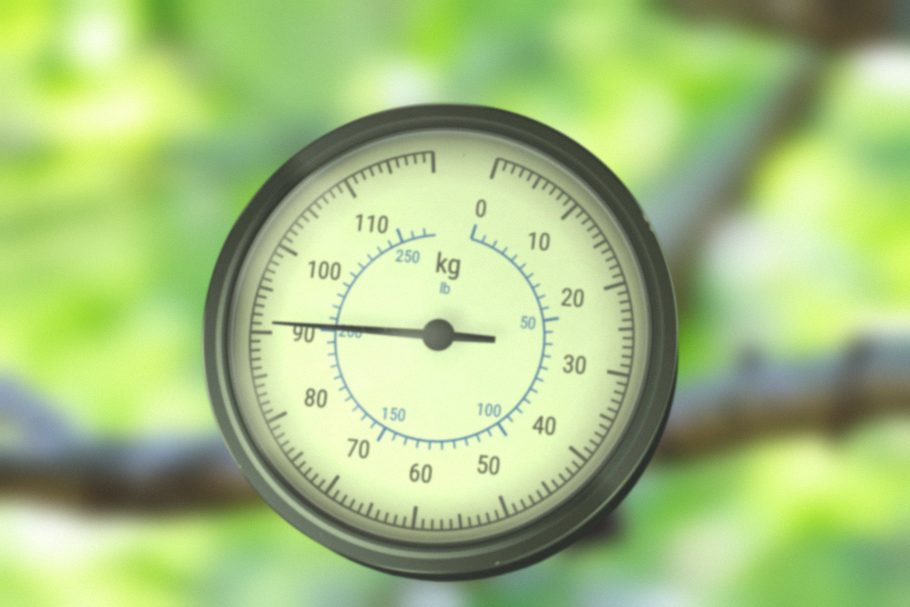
kg 91
